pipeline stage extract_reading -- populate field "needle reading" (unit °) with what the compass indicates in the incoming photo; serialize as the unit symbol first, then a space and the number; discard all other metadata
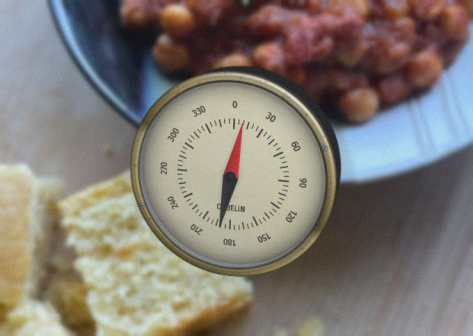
° 10
